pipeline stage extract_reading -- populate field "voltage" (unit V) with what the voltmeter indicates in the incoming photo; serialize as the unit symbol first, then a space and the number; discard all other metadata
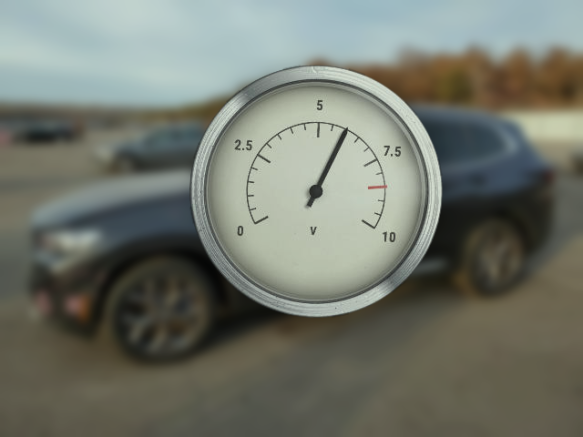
V 6
